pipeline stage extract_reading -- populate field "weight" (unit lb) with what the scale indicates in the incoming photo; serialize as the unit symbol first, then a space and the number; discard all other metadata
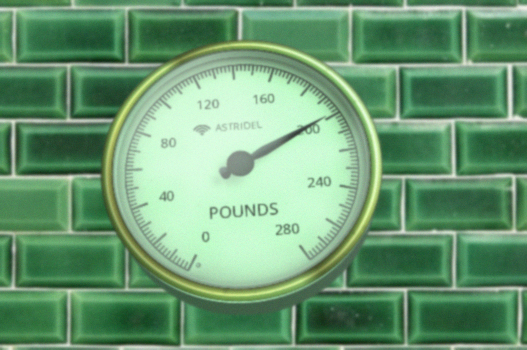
lb 200
